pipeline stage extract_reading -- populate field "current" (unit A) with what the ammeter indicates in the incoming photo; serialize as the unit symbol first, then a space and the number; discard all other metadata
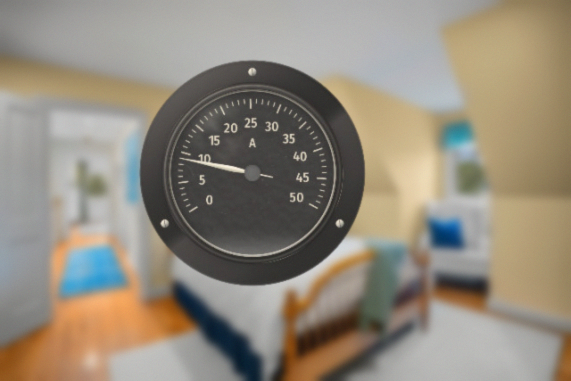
A 9
